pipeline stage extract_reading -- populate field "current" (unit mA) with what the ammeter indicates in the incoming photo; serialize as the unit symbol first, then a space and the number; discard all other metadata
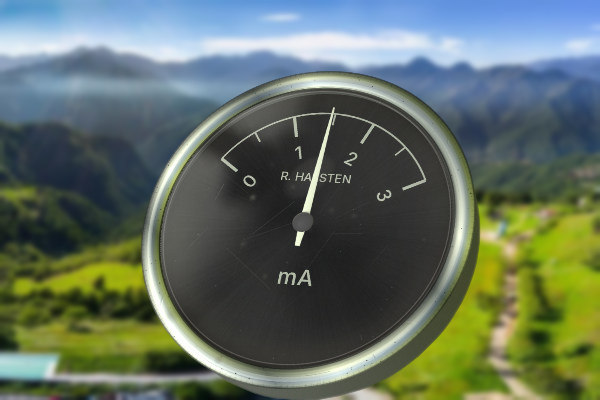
mA 1.5
